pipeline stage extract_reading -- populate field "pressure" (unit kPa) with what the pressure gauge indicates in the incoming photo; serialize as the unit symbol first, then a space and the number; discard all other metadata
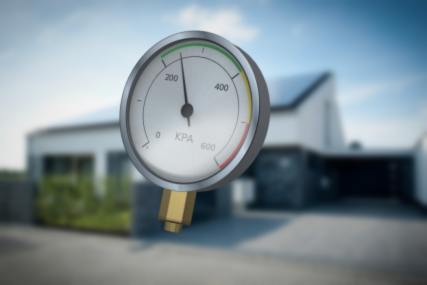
kPa 250
